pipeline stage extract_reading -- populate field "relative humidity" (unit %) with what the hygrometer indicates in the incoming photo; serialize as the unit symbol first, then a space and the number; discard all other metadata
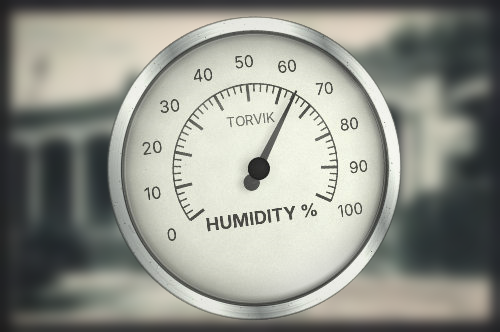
% 64
